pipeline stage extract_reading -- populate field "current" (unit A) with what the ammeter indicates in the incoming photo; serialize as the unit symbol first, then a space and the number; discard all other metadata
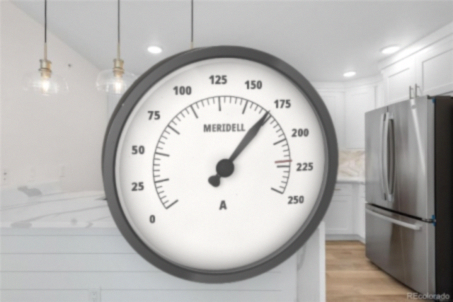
A 170
